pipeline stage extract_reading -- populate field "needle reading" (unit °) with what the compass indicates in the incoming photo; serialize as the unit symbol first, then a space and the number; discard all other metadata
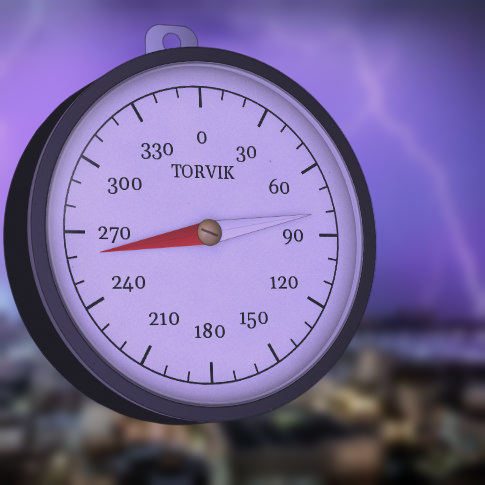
° 260
